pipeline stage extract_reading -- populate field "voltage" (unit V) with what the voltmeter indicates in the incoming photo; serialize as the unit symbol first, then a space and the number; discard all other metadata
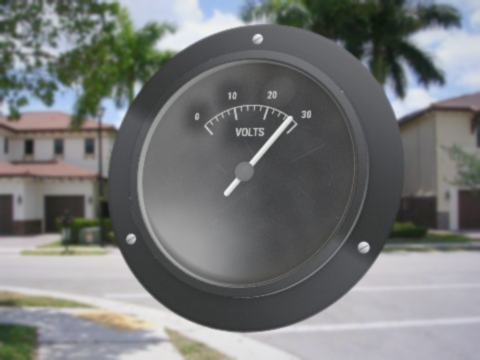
V 28
